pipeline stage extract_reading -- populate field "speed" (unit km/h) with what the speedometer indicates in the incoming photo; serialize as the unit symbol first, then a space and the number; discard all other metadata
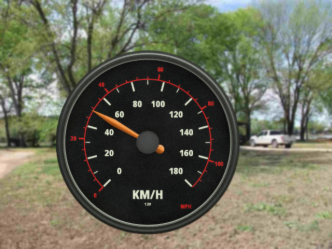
km/h 50
